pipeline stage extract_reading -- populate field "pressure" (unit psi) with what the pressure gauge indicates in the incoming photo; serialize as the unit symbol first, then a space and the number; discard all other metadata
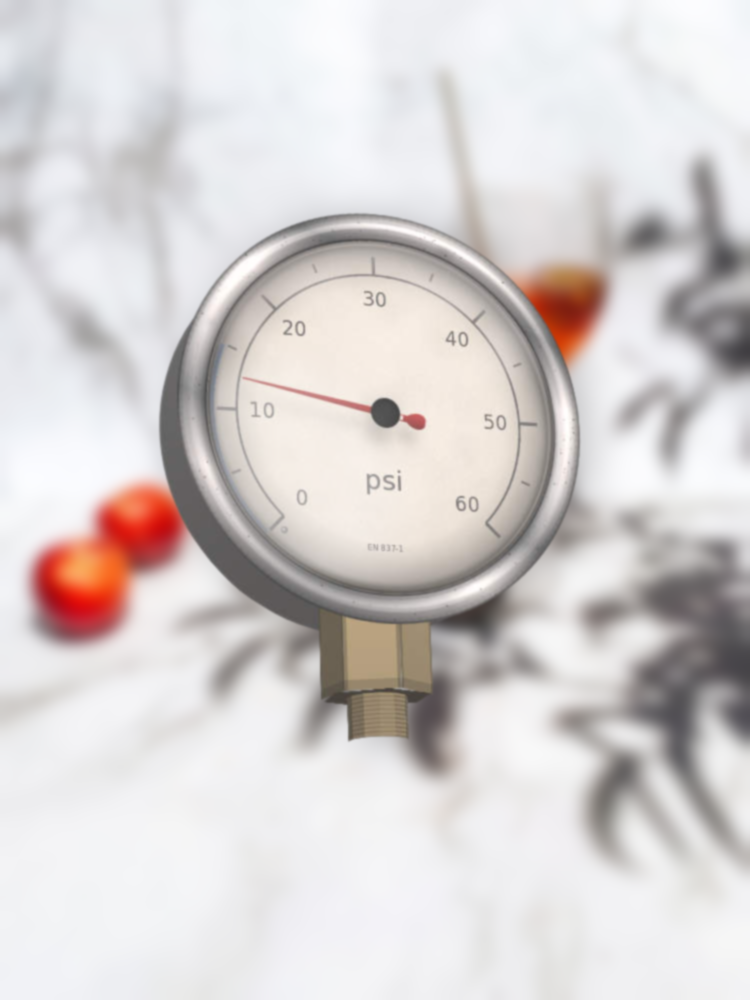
psi 12.5
